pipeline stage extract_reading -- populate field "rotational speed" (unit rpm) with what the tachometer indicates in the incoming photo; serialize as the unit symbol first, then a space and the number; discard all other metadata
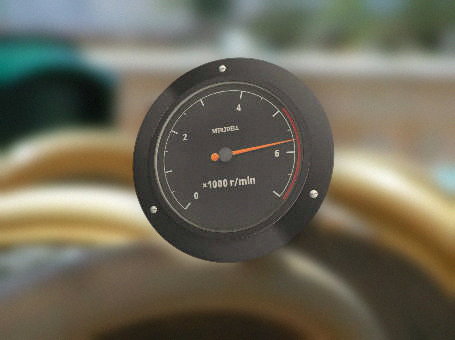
rpm 5750
